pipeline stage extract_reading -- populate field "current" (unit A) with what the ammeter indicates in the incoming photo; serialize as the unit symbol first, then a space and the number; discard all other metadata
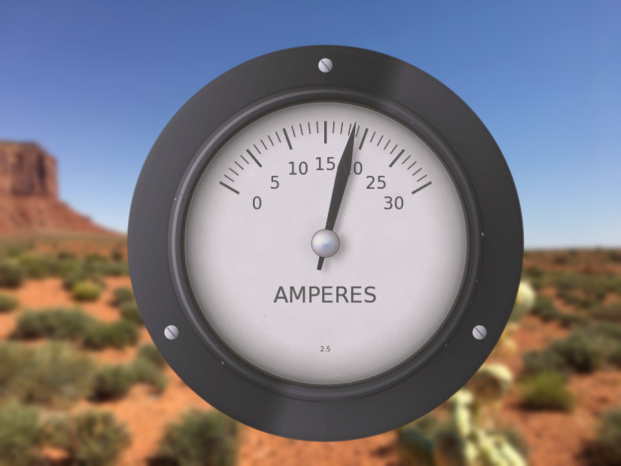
A 18.5
